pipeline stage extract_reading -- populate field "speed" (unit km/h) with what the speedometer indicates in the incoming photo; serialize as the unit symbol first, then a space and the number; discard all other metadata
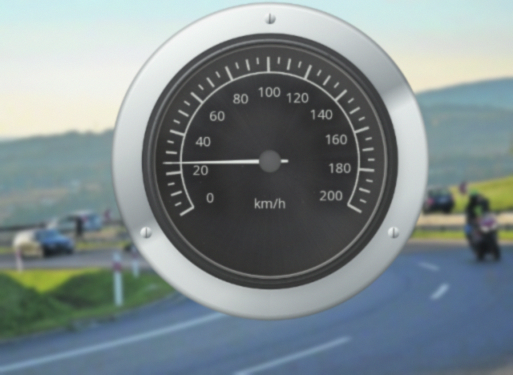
km/h 25
